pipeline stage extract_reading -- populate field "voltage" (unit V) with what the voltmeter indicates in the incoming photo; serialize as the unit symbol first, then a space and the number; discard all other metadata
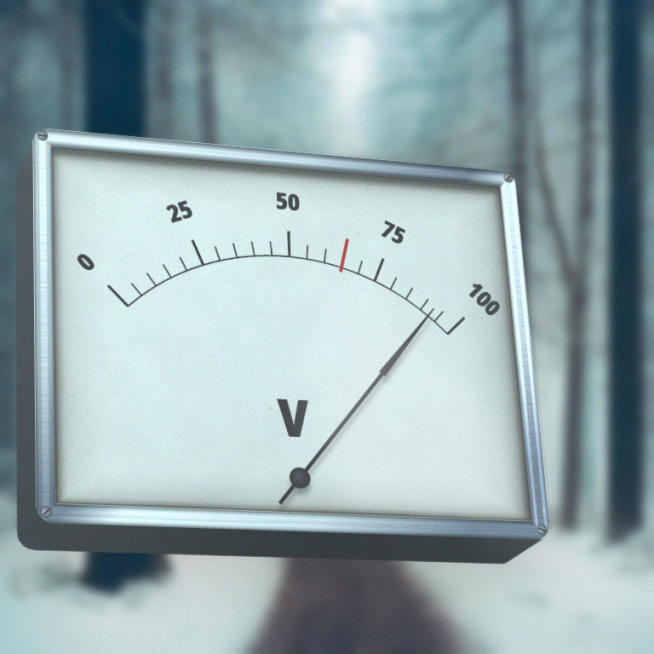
V 92.5
